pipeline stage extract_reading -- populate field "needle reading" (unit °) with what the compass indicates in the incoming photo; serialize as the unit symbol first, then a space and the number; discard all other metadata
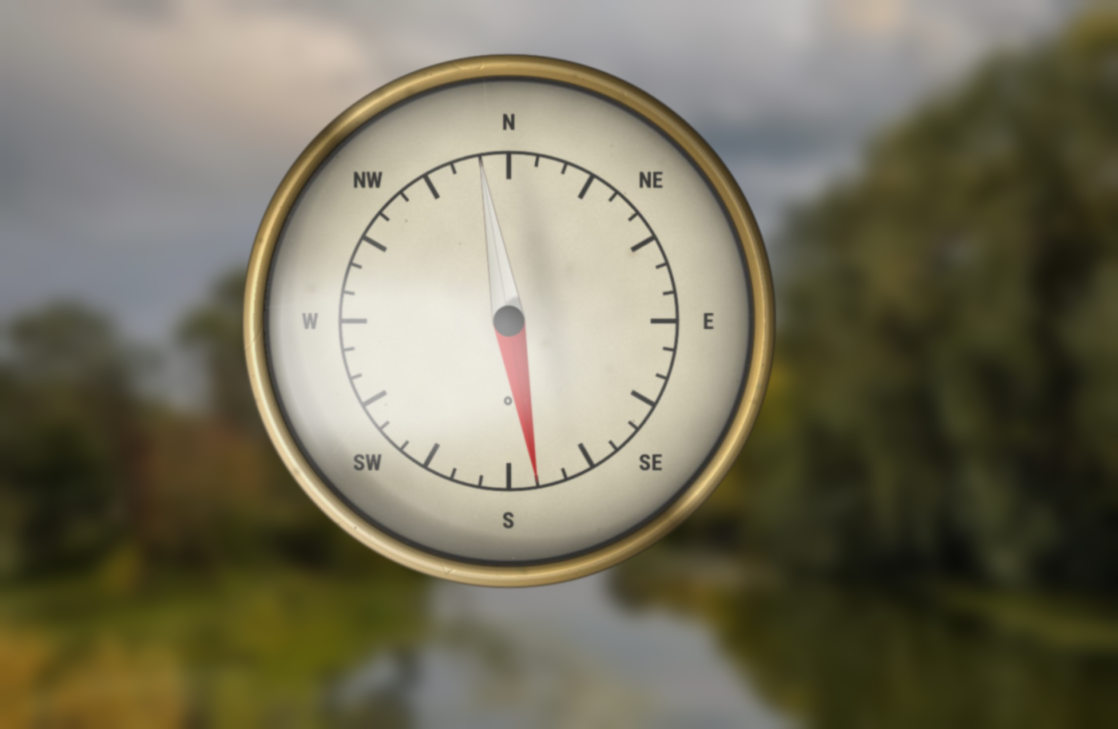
° 170
